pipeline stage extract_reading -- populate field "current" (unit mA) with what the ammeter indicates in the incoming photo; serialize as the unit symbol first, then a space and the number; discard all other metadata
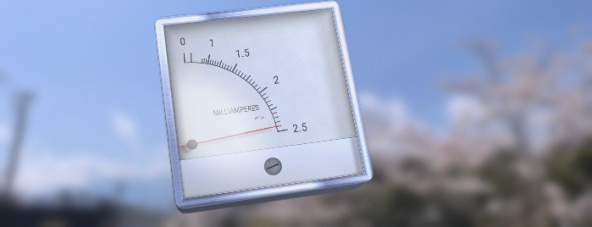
mA 2.45
